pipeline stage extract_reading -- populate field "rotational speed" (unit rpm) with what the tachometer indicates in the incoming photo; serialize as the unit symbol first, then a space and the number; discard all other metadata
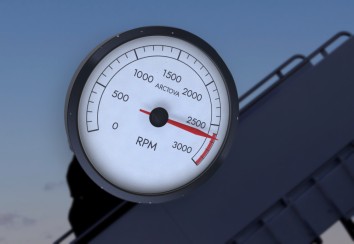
rpm 2650
